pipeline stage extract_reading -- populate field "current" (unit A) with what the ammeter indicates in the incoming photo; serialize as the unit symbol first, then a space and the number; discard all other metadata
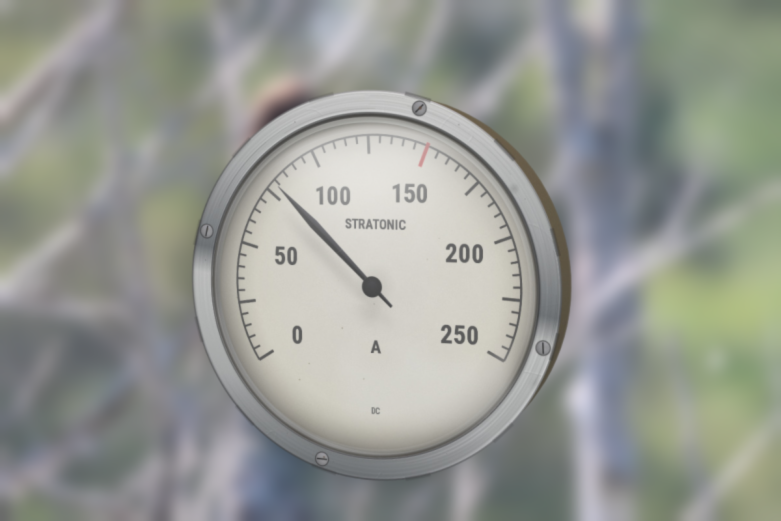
A 80
